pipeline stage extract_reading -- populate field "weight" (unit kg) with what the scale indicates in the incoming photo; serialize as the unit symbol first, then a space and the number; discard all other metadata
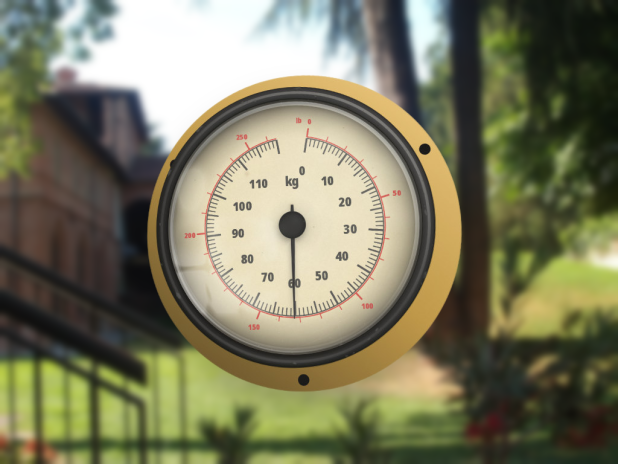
kg 60
